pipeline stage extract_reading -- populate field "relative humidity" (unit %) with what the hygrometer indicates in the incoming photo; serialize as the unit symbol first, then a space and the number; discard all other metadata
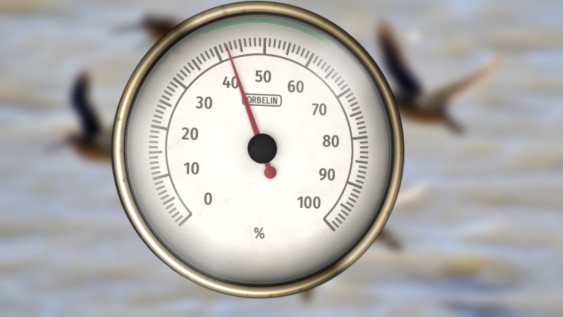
% 42
